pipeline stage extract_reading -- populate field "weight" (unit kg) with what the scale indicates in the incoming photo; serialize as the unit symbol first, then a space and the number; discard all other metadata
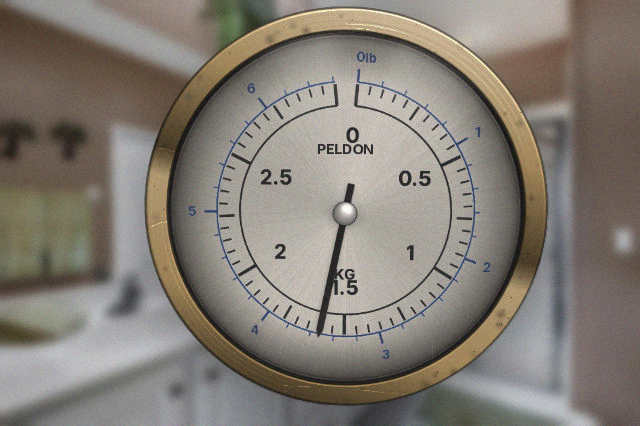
kg 1.6
